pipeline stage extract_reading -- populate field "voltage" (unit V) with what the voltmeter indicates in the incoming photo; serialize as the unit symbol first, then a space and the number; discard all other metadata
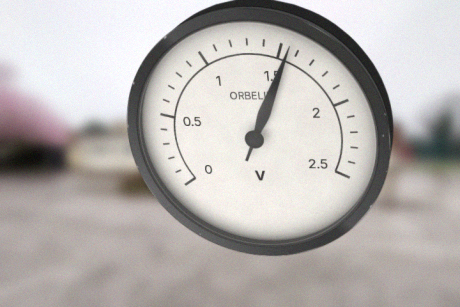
V 1.55
